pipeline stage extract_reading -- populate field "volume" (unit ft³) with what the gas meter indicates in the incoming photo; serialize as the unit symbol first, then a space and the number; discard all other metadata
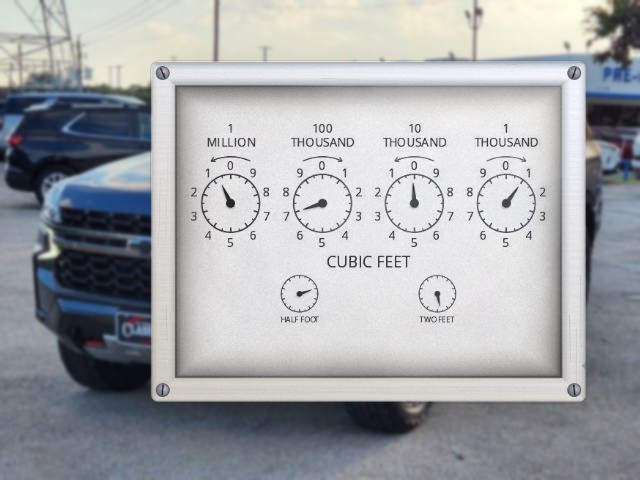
ft³ 70100
